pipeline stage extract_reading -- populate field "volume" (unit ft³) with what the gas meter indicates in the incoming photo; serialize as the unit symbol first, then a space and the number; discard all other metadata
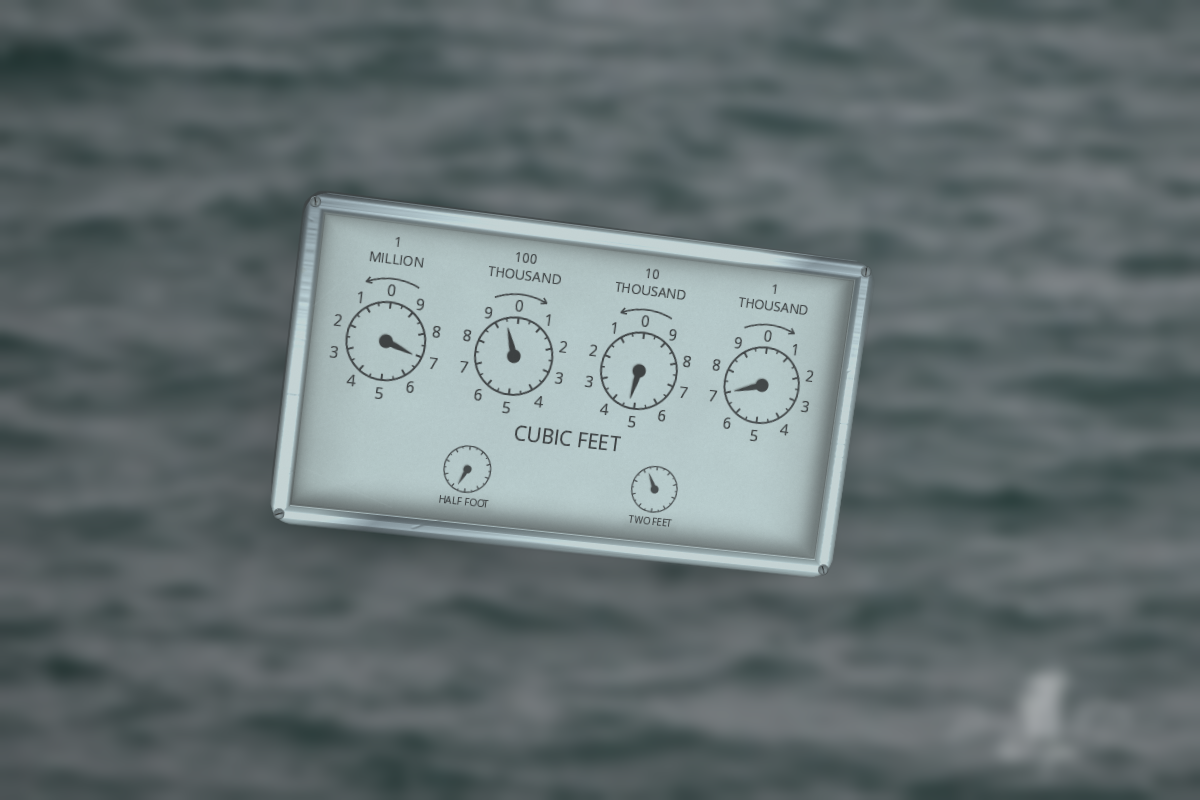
ft³ 694700
